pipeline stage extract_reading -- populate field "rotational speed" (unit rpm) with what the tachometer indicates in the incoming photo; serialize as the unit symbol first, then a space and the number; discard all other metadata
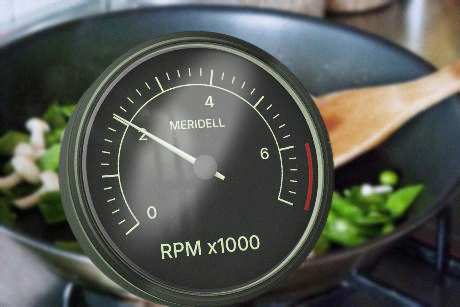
rpm 2000
